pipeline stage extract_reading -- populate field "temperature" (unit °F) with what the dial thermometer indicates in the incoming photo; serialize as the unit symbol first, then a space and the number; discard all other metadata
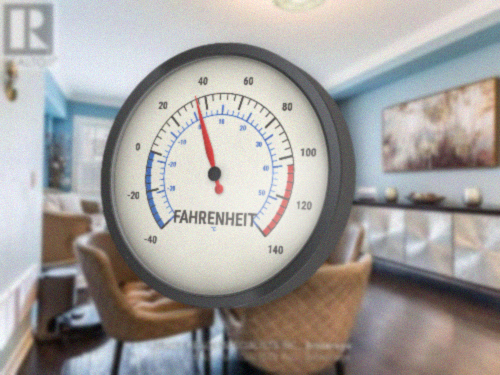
°F 36
